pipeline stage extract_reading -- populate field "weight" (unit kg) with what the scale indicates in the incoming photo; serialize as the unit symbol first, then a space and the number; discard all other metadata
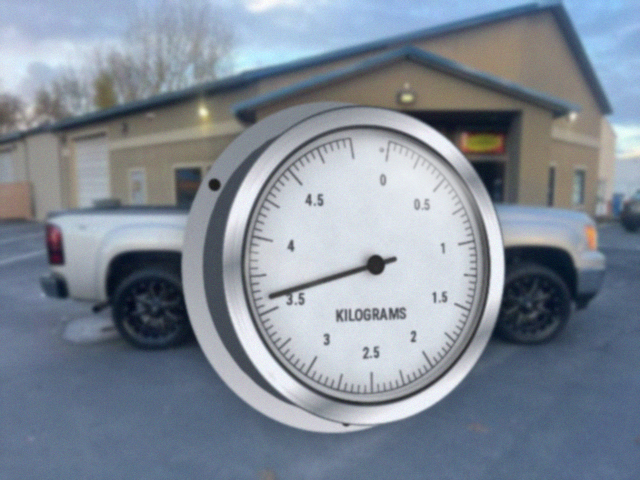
kg 3.6
